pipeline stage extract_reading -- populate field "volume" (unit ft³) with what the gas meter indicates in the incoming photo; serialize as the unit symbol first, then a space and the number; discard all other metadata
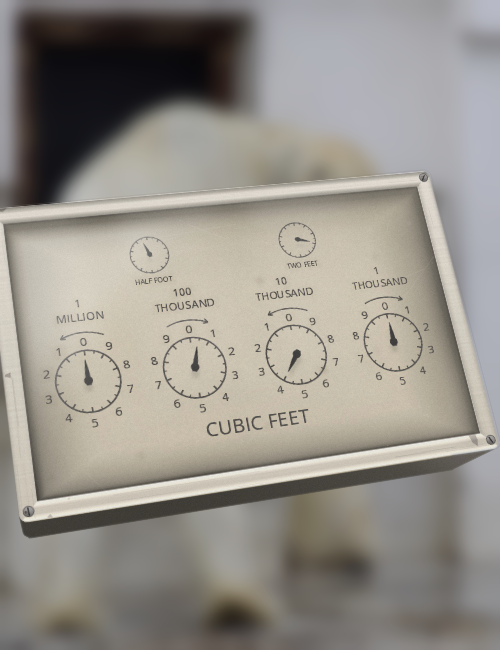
ft³ 4000
